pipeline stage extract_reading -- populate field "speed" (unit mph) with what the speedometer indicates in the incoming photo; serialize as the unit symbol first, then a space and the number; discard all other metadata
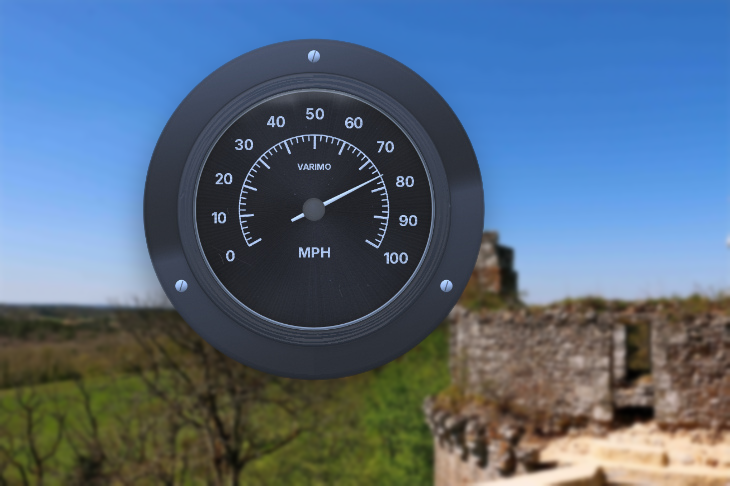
mph 76
